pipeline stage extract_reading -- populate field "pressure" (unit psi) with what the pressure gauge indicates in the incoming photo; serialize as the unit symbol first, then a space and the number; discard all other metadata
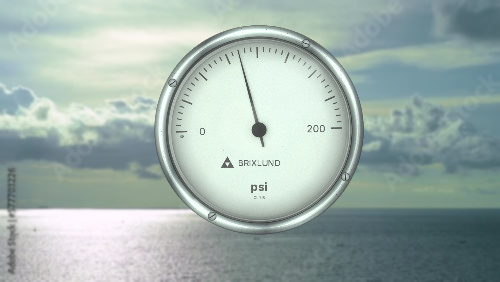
psi 85
